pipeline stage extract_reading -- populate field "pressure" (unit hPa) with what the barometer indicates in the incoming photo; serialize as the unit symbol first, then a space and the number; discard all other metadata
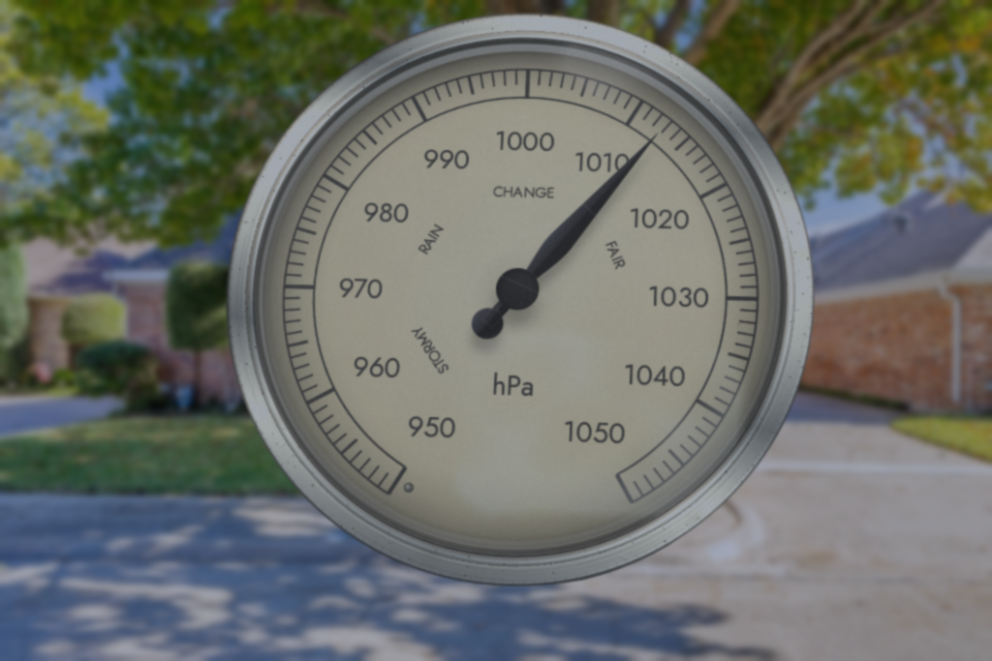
hPa 1013
